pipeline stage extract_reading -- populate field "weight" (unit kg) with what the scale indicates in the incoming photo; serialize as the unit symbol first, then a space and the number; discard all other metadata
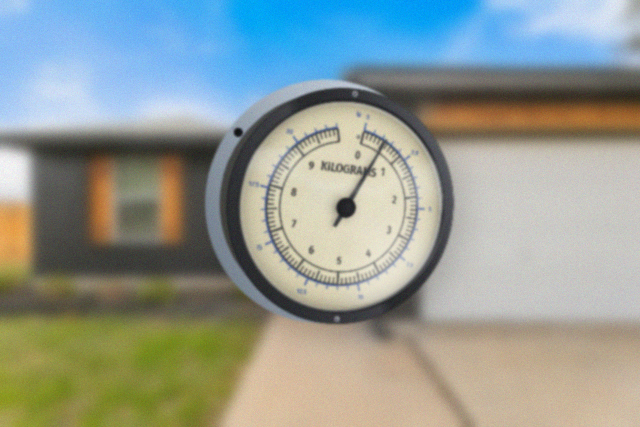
kg 0.5
